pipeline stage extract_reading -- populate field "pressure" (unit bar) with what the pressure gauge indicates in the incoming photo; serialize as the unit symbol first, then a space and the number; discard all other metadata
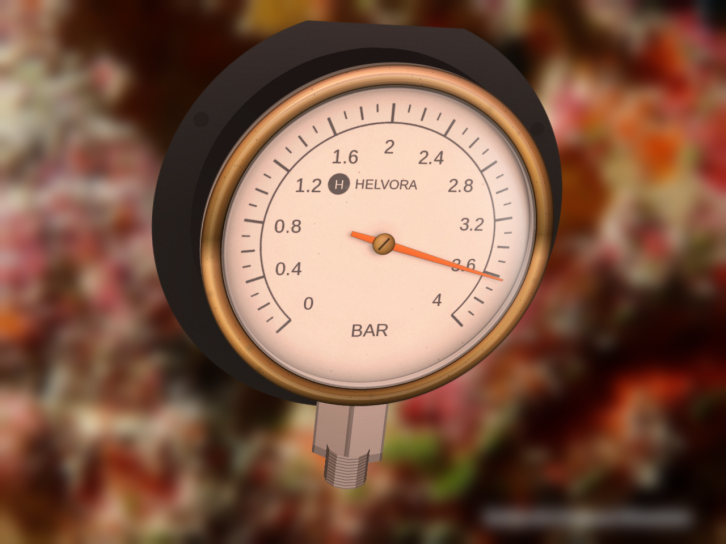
bar 3.6
